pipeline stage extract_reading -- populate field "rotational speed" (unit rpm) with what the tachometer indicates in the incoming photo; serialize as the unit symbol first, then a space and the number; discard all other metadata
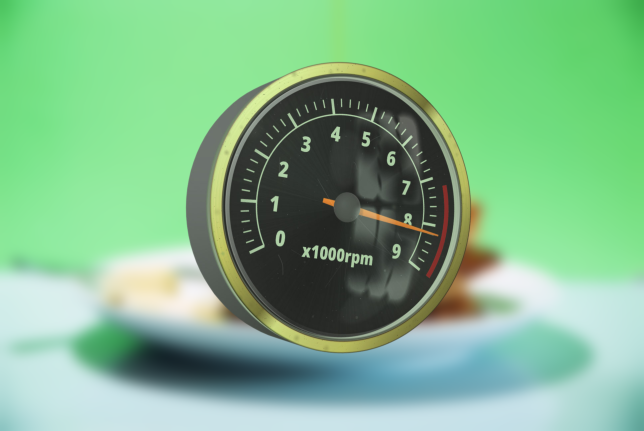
rpm 8200
